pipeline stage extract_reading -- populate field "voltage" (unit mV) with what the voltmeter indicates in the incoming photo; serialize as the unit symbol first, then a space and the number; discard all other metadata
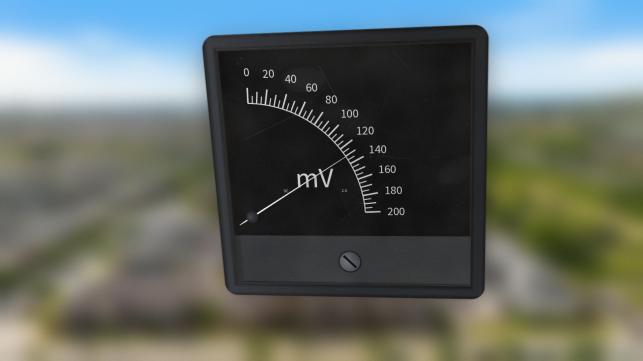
mV 130
